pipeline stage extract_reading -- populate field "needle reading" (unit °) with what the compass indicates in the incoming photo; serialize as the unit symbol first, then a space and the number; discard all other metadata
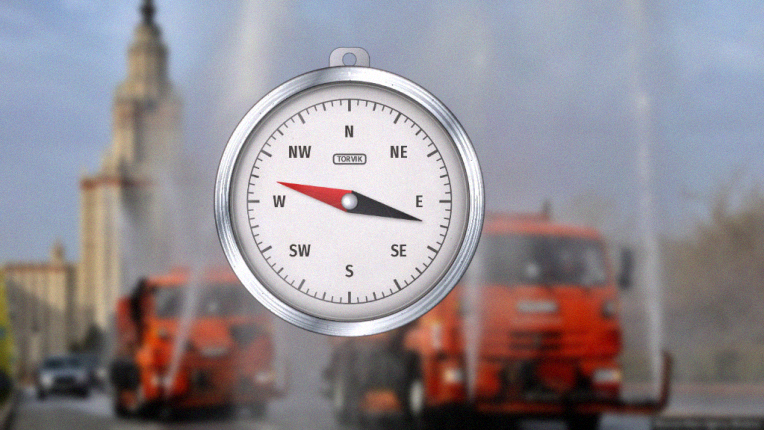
° 285
